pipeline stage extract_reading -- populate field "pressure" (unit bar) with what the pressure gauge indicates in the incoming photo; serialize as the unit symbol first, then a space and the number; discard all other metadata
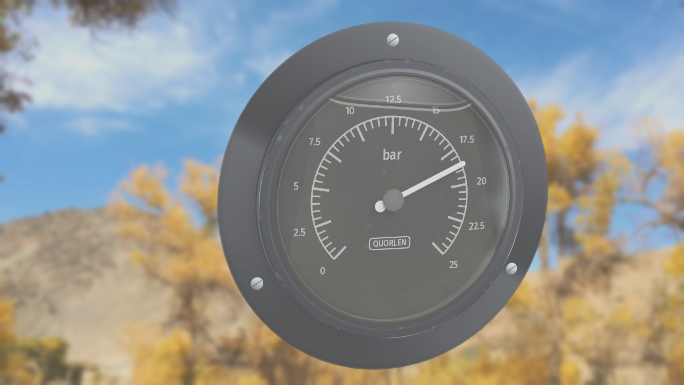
bar 18.5
